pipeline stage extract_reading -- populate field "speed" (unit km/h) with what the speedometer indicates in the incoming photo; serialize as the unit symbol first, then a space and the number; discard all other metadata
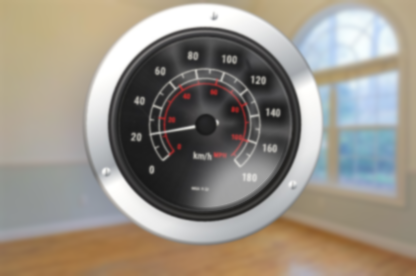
km/h 20
